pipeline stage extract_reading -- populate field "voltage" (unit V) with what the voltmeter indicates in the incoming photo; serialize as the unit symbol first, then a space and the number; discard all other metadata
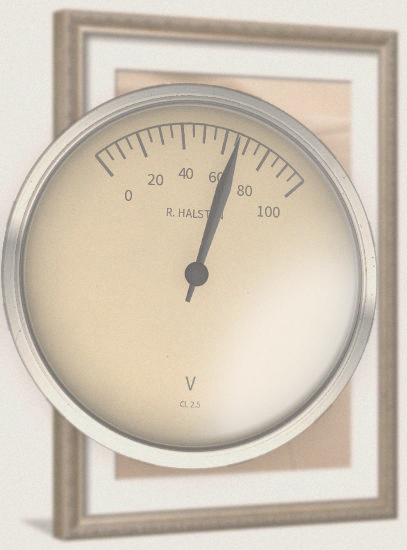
V 65
